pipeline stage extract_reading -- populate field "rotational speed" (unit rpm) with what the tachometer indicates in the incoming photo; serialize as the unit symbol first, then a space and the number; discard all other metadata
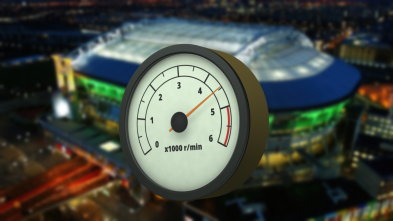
rpm 4500
